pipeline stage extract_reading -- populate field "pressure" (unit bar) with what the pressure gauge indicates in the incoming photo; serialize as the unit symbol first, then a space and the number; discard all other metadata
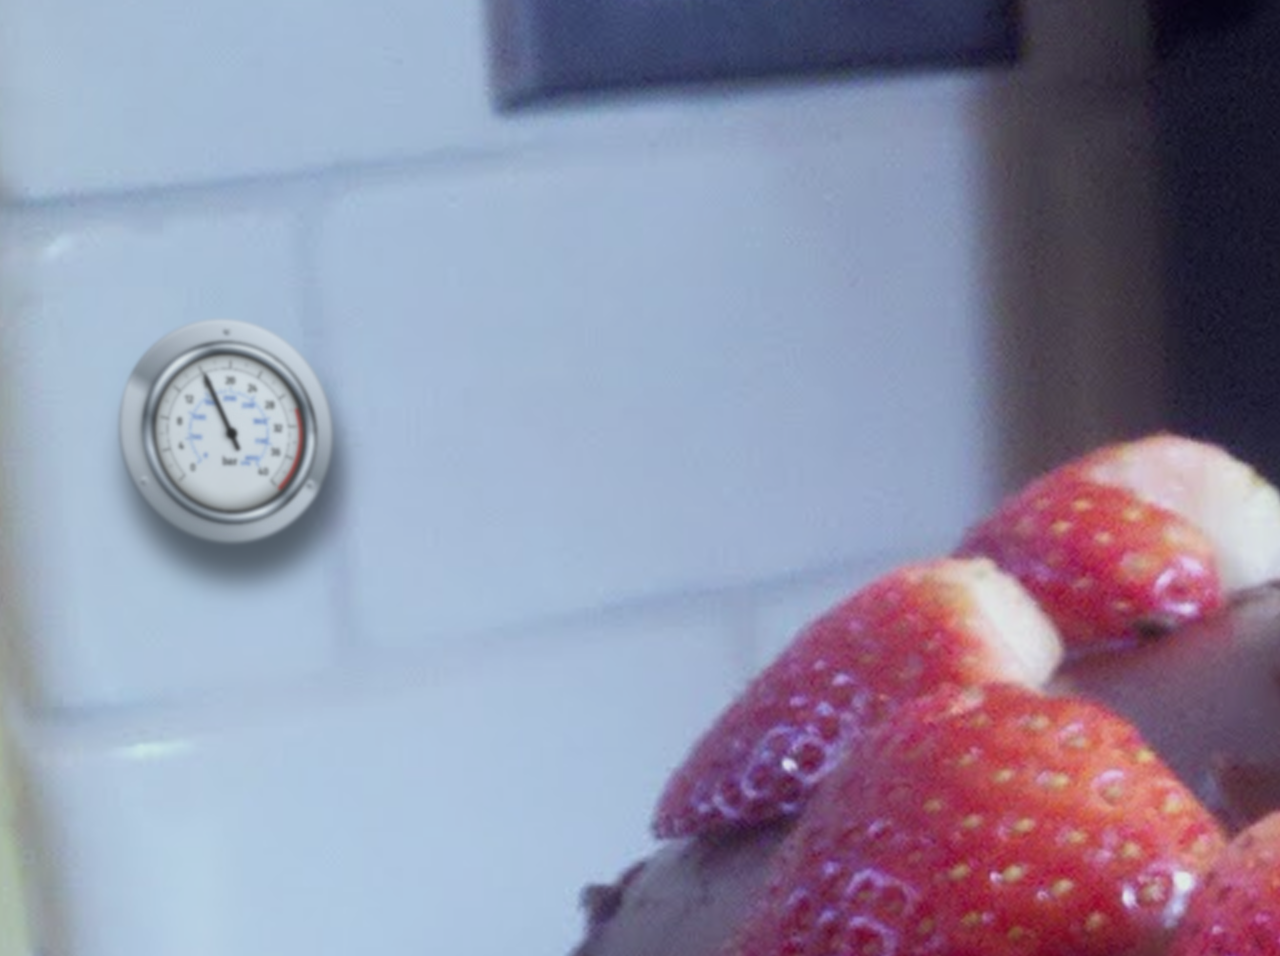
bar 16
